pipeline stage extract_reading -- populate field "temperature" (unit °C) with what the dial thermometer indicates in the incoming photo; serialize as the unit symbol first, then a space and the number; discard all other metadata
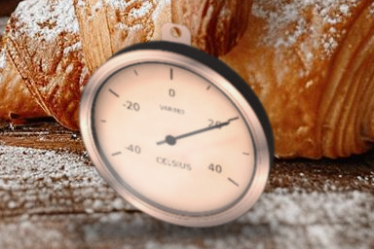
°C 20
